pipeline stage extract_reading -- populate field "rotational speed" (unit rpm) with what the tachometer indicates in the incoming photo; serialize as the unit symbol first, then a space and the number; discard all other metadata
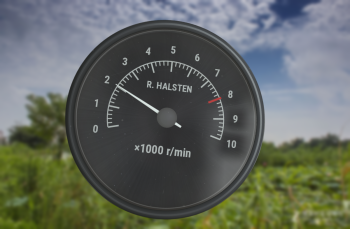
rpm 2000
